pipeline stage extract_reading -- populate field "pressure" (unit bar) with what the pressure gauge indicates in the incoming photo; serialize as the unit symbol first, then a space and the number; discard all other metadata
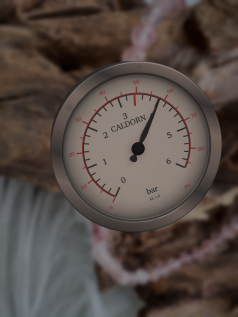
bar 4
